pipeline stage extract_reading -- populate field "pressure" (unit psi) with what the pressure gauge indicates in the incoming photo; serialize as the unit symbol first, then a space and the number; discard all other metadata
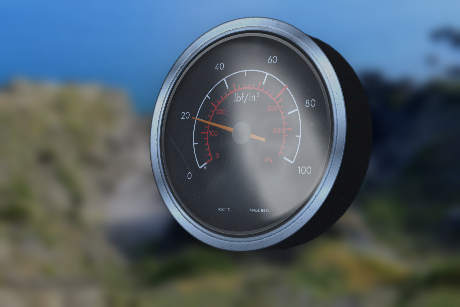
psi 20
